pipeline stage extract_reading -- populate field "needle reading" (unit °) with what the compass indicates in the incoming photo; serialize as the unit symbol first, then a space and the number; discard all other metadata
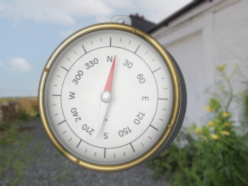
° 10
